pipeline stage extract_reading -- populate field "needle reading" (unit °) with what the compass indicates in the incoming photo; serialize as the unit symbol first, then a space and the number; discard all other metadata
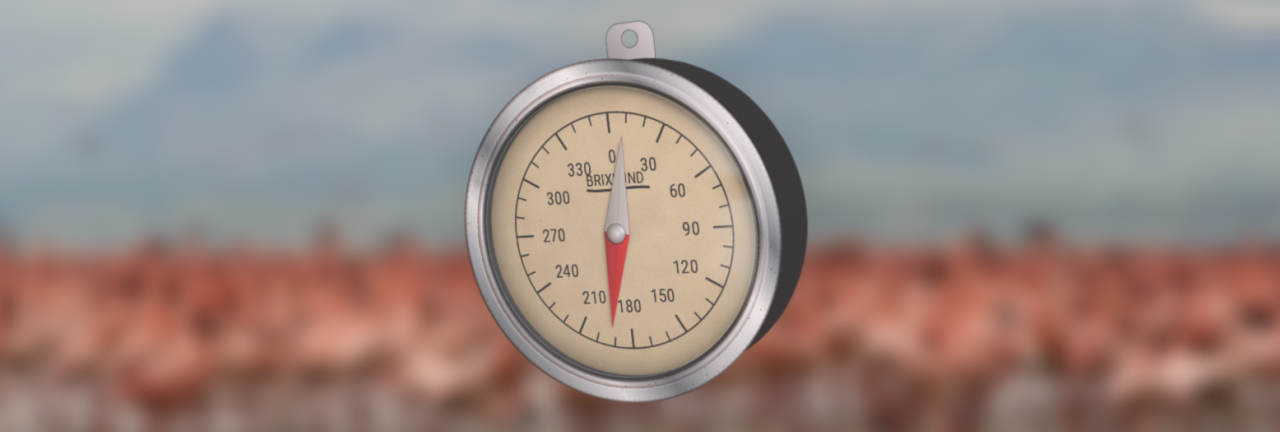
° 190
